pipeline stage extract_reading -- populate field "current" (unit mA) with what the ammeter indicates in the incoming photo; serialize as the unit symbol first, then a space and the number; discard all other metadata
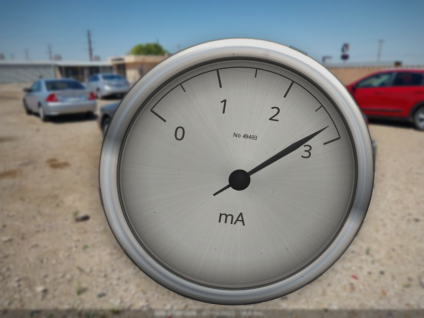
mA 2.75
